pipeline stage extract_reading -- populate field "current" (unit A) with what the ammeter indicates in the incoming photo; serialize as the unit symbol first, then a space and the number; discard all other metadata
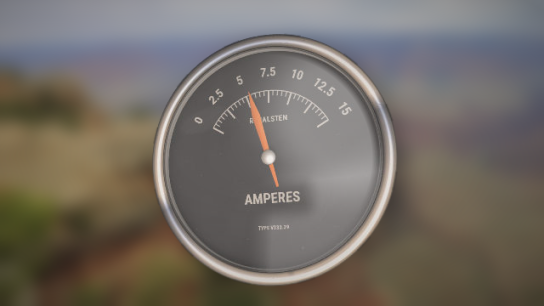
A 5.5
